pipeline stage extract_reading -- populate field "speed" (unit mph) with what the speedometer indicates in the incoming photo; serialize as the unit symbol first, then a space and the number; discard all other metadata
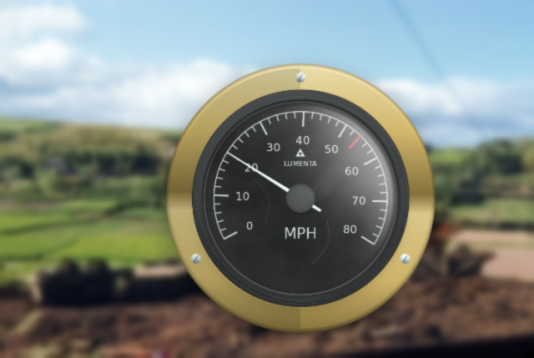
mph 20
